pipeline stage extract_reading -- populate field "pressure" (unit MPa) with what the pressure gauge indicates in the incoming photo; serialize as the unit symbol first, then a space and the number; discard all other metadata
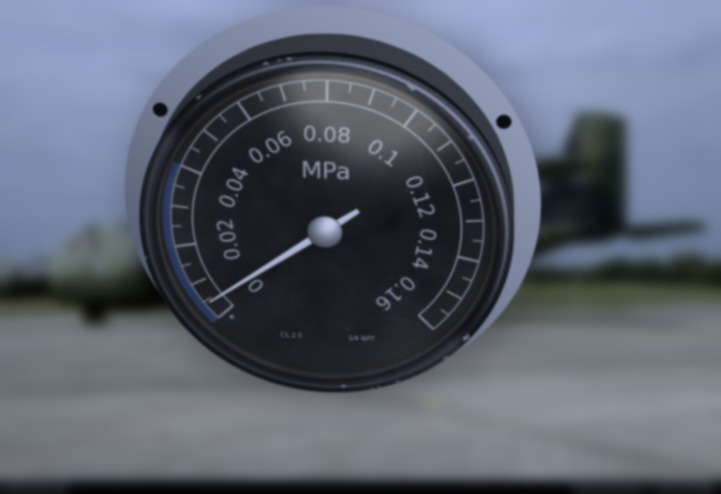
MPa 0.005
